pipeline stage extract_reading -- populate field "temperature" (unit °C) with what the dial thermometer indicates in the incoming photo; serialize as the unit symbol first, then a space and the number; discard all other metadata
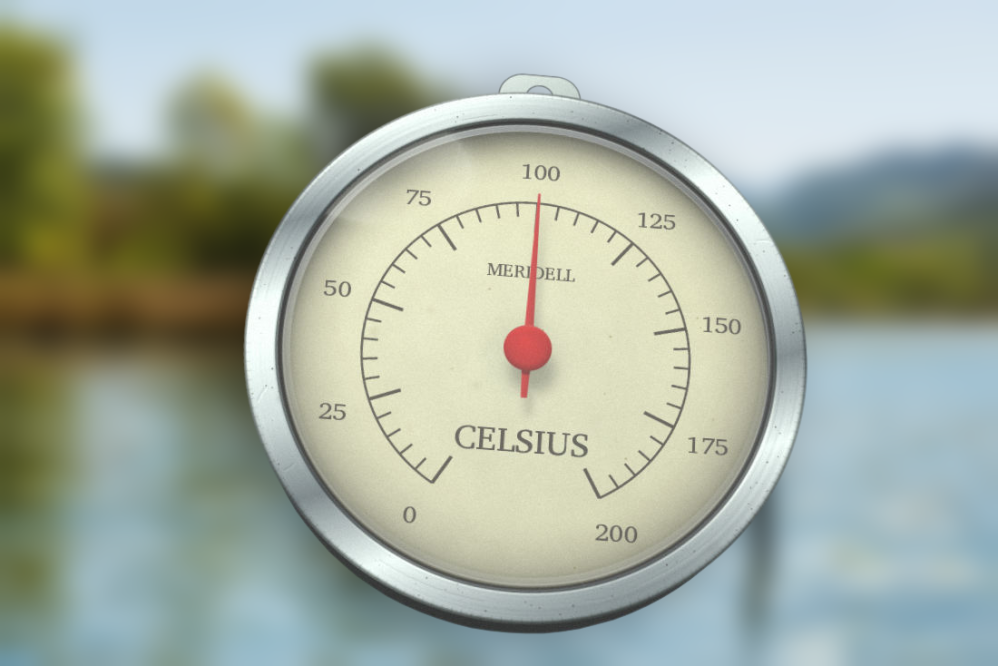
°C 100
